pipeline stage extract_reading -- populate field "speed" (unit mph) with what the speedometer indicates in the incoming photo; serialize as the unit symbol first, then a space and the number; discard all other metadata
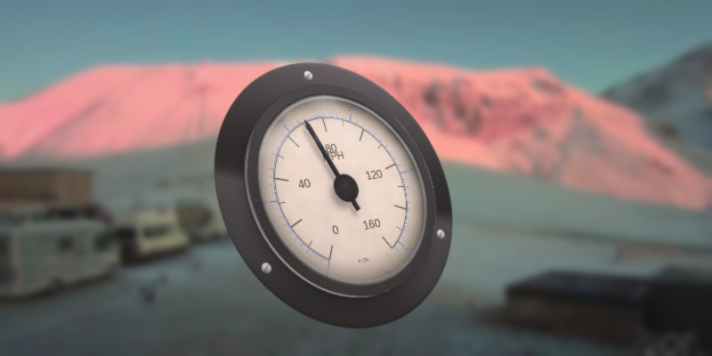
mph 70
